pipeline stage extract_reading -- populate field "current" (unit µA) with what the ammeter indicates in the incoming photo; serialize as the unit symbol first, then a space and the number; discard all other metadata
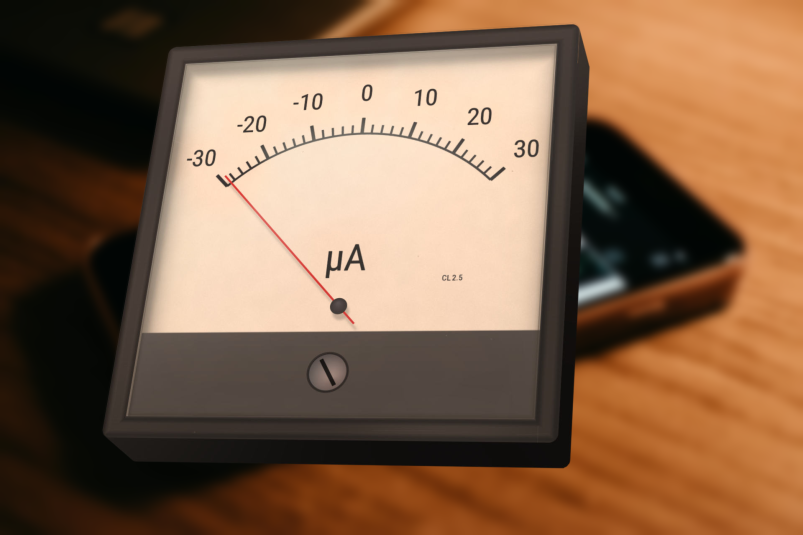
µA -29
